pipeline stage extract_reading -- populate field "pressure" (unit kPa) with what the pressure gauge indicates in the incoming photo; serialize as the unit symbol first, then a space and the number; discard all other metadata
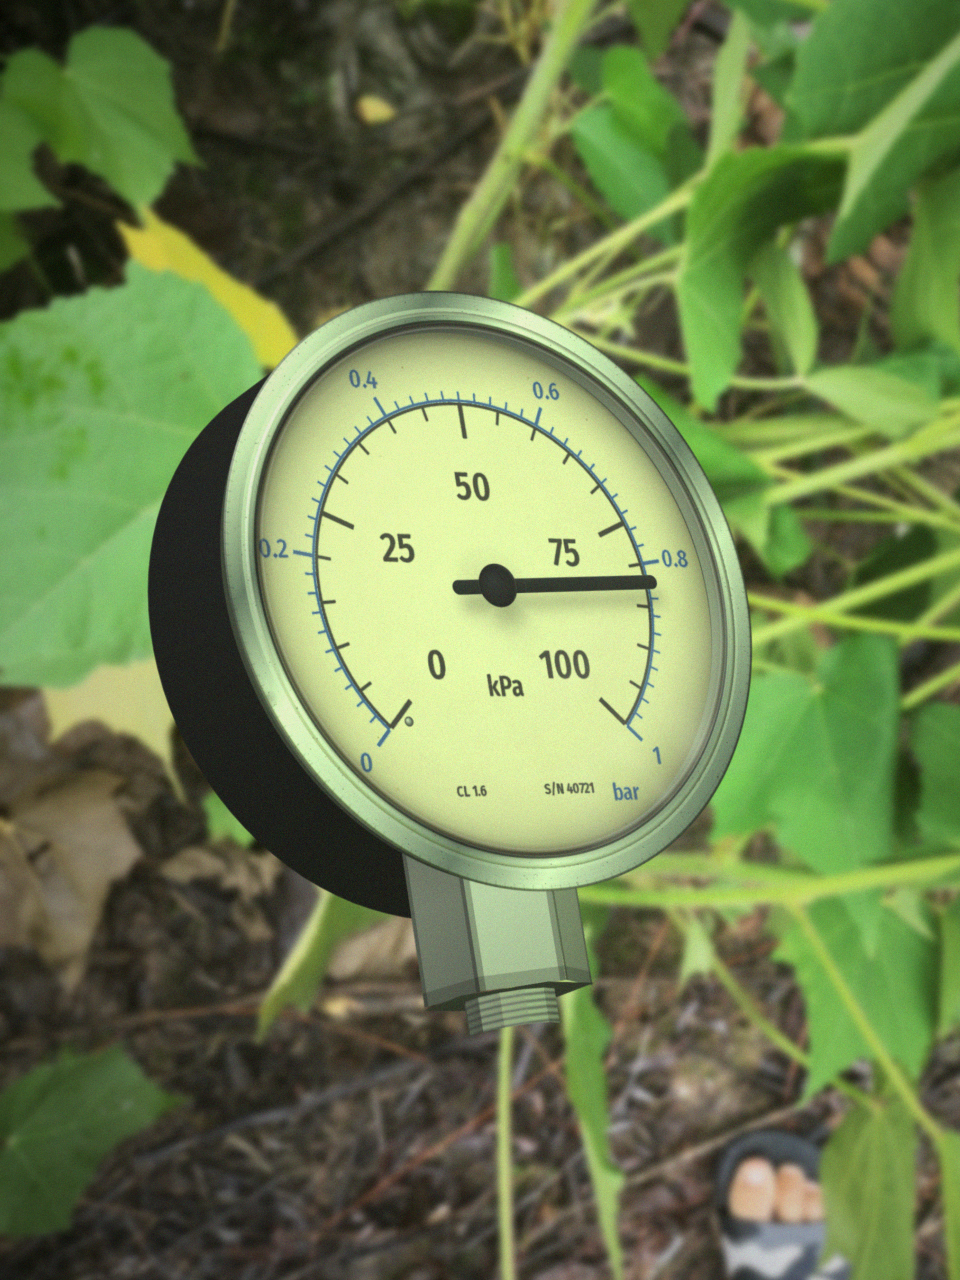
kPa 82.5
